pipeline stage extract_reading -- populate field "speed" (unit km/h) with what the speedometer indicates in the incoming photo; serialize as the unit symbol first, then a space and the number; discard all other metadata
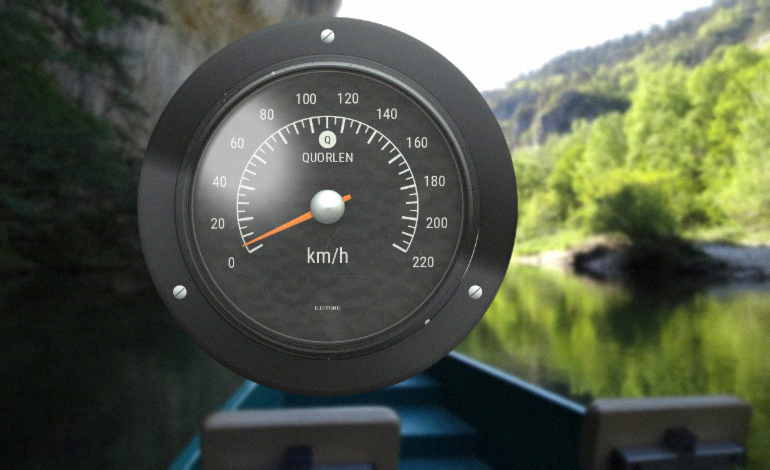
km/h 5
